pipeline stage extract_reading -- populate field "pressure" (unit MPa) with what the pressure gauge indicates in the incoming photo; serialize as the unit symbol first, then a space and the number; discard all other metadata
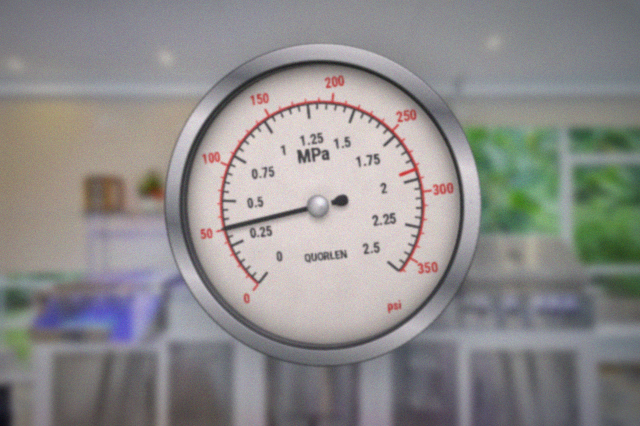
MPa 0.35
